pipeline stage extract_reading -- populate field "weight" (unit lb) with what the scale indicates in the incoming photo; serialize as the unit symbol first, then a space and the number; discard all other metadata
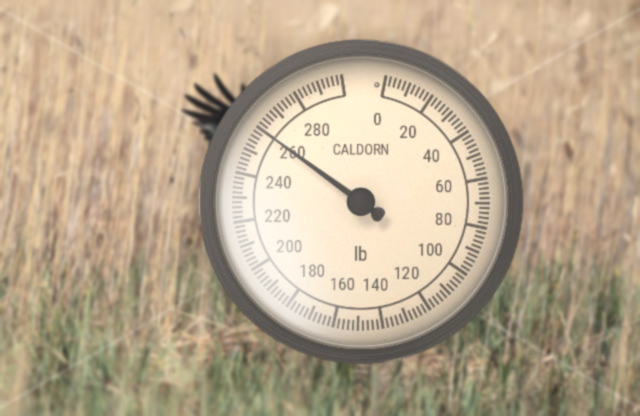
lb 260
